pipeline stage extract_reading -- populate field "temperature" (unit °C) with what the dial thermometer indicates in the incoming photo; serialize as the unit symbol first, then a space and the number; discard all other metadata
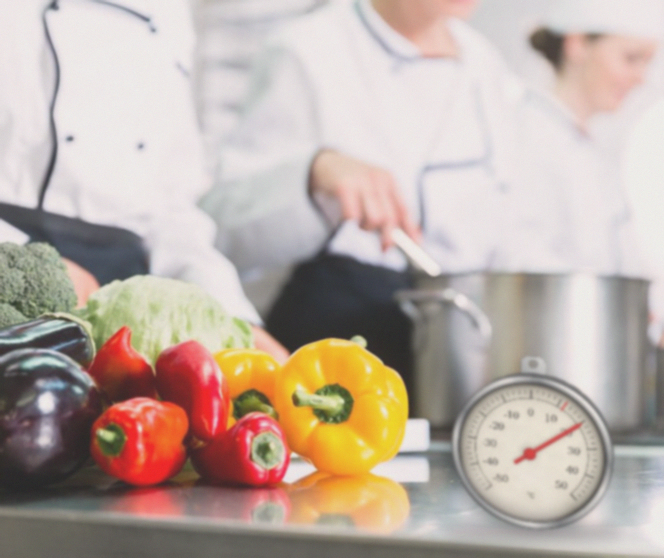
°C 20
